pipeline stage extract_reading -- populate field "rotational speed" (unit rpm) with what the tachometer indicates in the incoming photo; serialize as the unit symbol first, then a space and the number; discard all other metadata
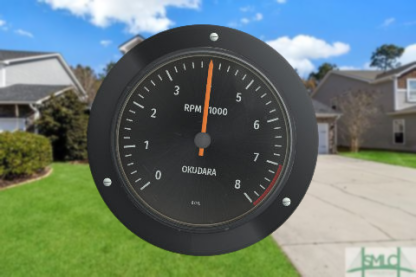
rpm 4000
